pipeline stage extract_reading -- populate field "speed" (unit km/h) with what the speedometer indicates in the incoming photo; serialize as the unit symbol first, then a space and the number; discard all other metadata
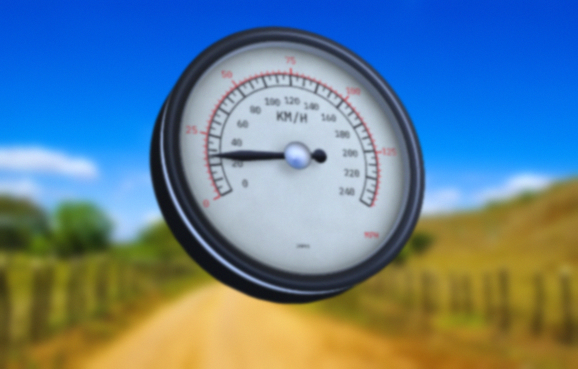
km/h 25
